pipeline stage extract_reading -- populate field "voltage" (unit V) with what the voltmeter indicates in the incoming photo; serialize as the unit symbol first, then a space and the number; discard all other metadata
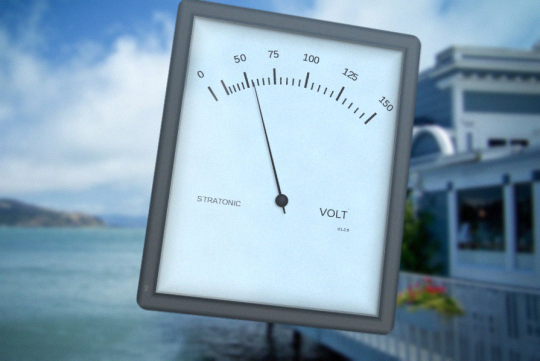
V 55
